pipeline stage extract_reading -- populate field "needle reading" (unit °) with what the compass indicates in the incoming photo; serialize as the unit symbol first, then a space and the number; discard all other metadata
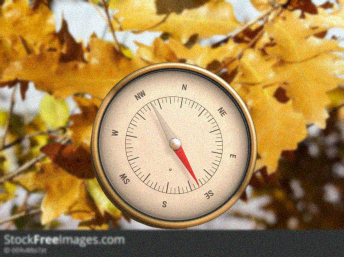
° 140
